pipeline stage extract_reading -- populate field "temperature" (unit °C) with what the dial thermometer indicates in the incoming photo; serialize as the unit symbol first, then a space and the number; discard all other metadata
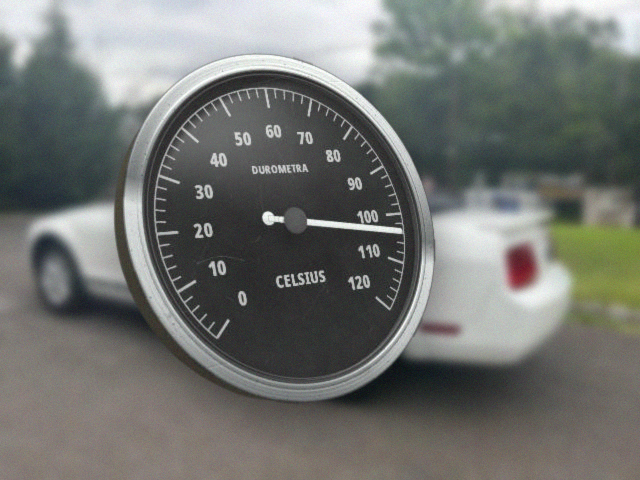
°C 104
